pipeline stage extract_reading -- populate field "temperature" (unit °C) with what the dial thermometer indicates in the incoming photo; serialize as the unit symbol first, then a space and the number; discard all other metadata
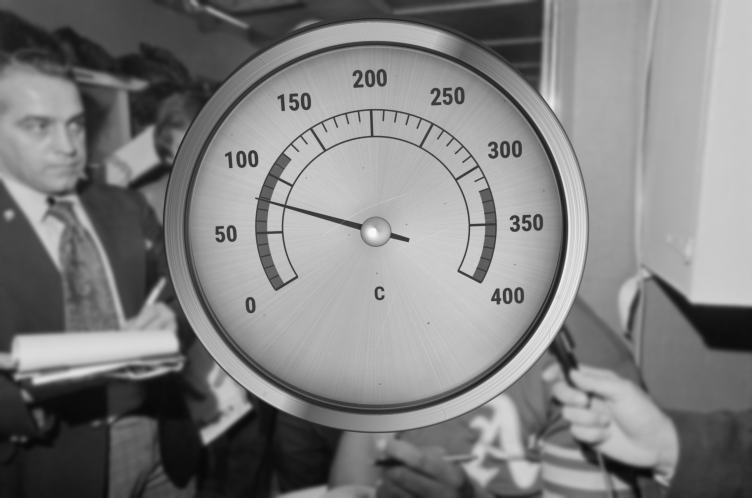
°C 80
